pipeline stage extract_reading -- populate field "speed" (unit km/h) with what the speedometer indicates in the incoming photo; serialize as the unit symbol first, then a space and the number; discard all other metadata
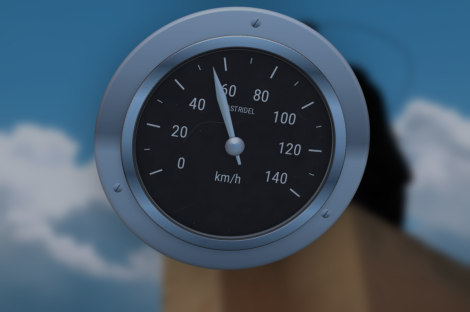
km/h 55
